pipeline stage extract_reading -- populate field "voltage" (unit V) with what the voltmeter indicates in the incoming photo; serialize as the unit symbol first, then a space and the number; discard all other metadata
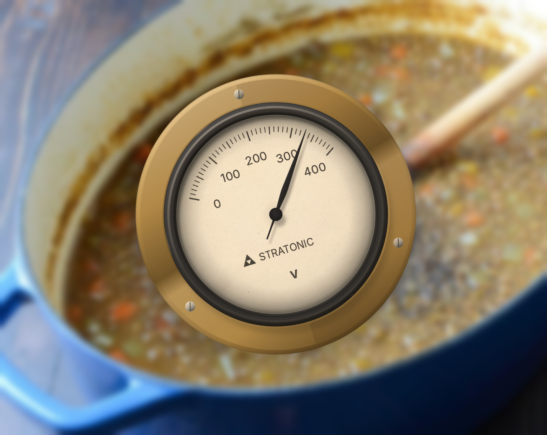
V 330
